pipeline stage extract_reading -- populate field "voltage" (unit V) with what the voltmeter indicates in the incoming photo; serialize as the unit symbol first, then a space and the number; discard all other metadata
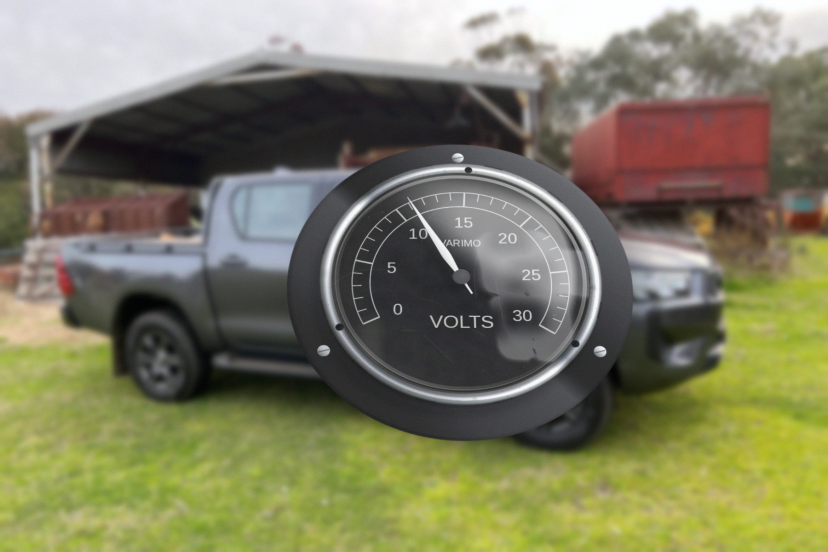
V 11
